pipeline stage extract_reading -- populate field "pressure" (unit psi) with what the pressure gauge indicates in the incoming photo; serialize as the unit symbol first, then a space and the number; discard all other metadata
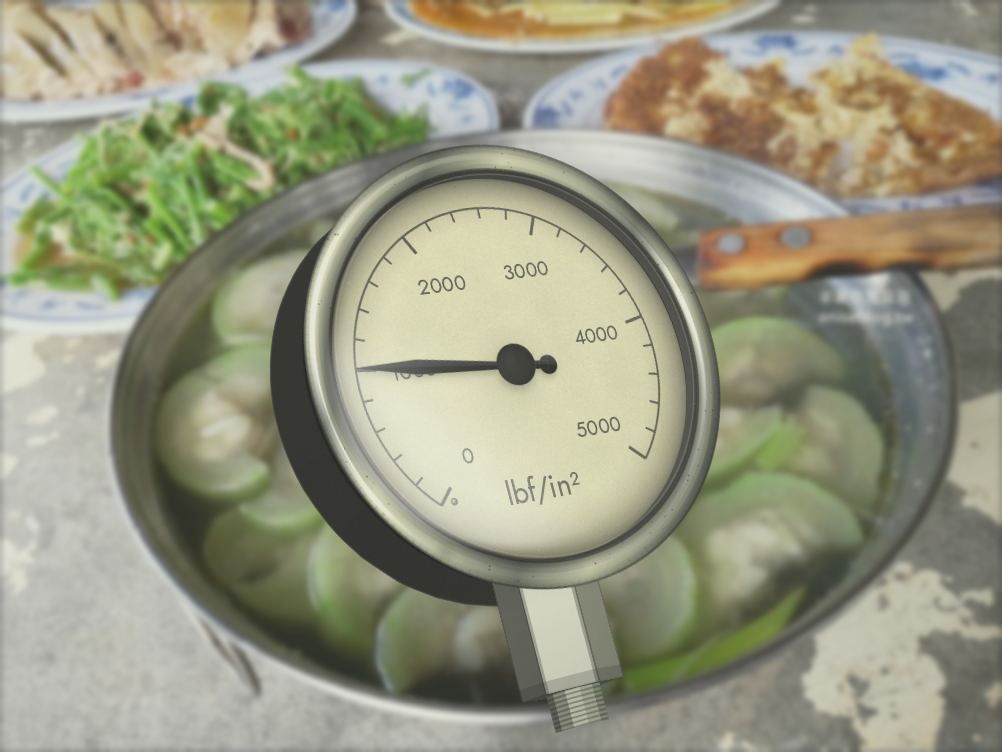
psi 1000
